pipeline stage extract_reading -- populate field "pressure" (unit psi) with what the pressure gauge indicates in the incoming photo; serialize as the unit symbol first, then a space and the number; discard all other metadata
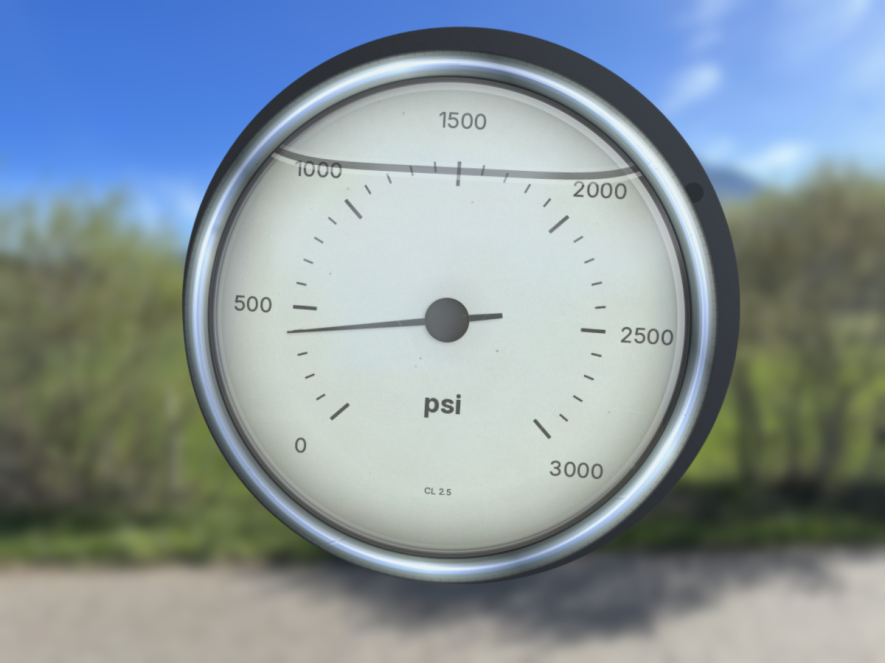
psi 400
